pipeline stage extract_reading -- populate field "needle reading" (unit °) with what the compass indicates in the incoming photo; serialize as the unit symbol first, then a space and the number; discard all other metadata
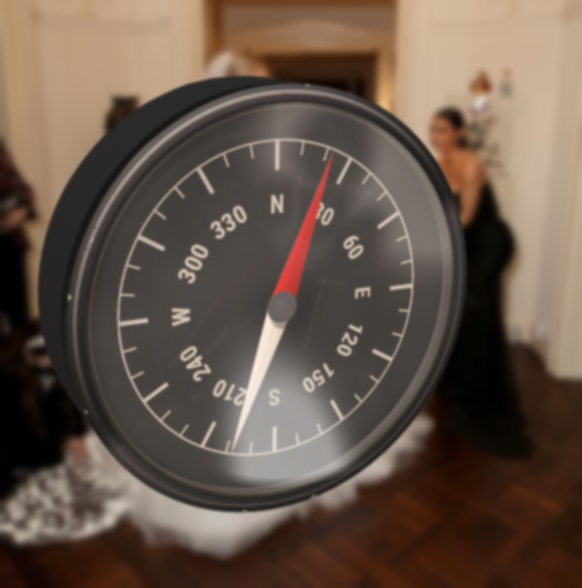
° 20
